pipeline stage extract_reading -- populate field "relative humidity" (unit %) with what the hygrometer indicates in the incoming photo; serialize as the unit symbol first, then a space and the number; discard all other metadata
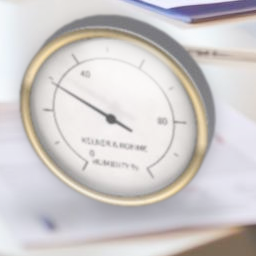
% 30
